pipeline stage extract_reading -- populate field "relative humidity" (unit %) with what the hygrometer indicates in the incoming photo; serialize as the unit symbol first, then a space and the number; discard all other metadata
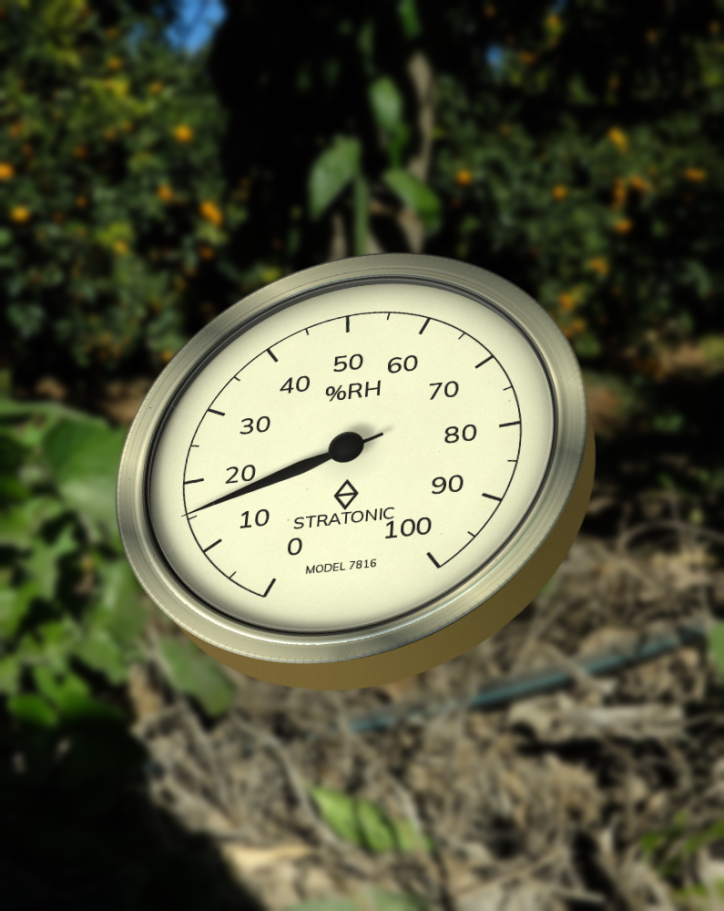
% 15
